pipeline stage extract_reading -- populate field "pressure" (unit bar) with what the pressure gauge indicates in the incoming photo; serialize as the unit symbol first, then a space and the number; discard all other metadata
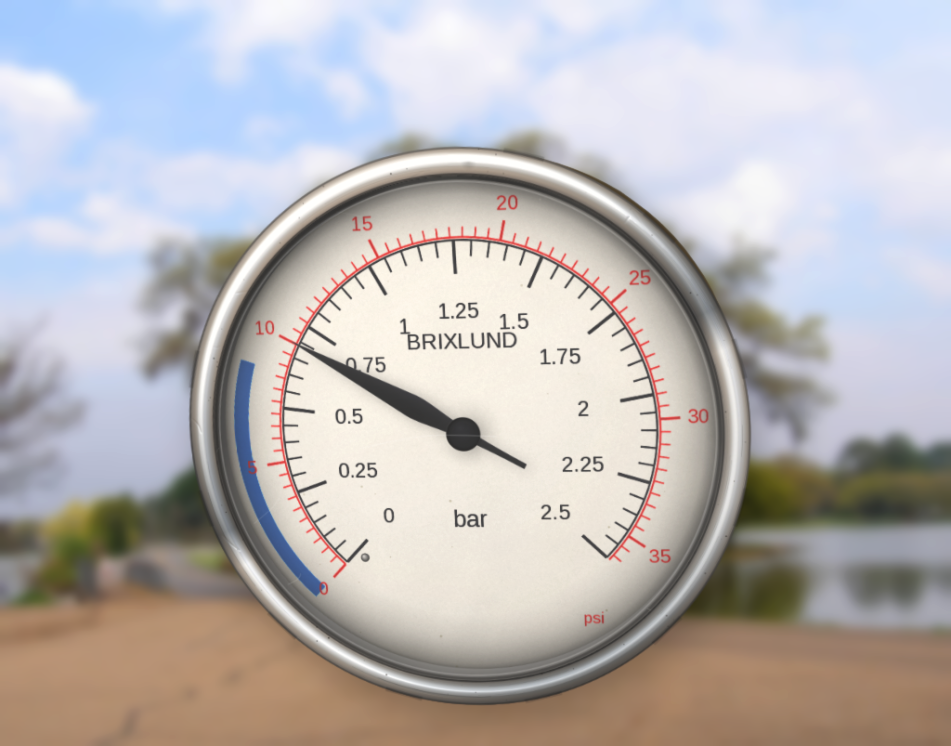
bar 0.7
